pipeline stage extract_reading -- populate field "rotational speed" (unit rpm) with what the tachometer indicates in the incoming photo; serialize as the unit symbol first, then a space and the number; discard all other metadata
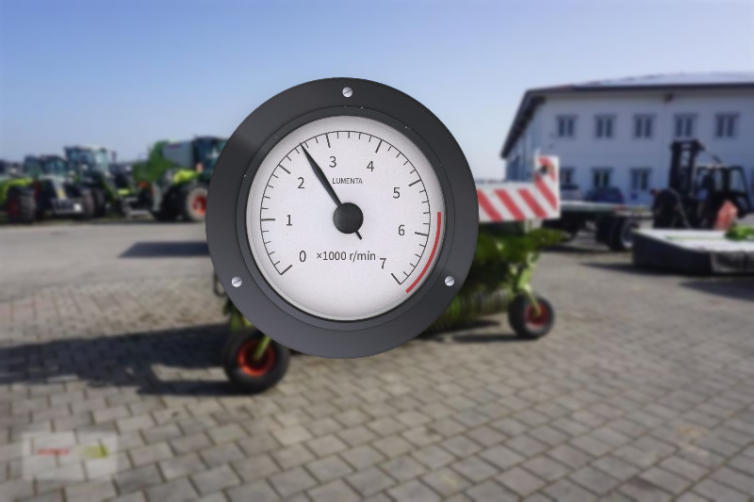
rpm 2500
